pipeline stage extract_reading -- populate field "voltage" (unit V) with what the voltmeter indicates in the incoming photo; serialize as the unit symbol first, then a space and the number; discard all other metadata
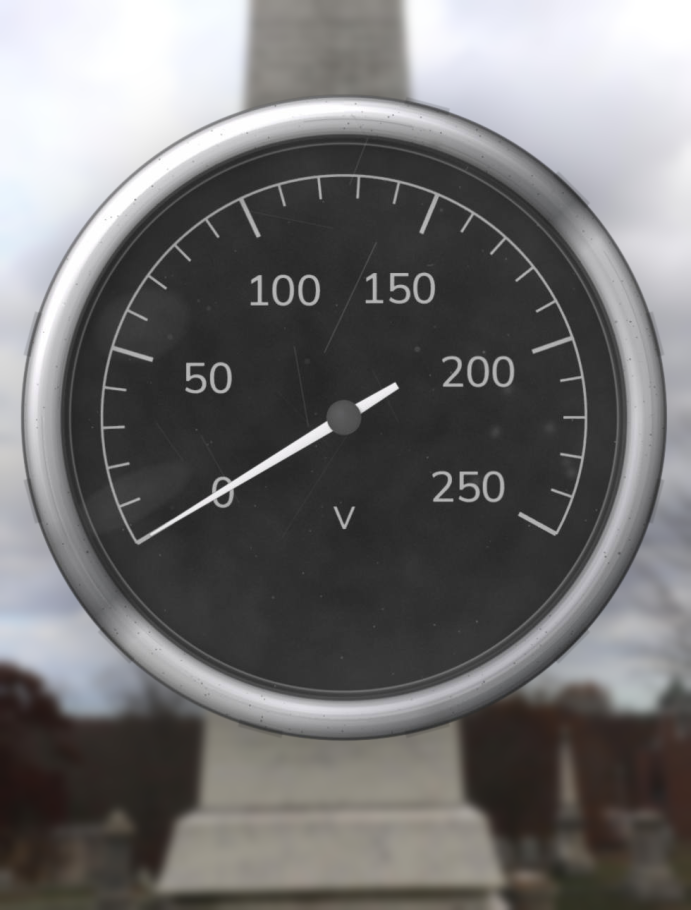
V 0
